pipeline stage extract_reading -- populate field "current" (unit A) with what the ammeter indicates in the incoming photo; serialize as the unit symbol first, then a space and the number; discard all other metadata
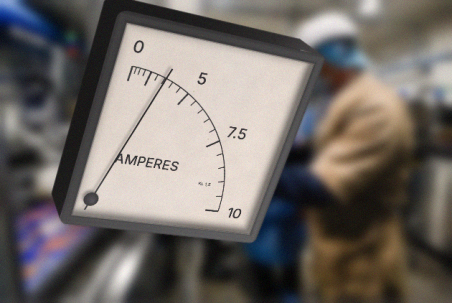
A 3.5
